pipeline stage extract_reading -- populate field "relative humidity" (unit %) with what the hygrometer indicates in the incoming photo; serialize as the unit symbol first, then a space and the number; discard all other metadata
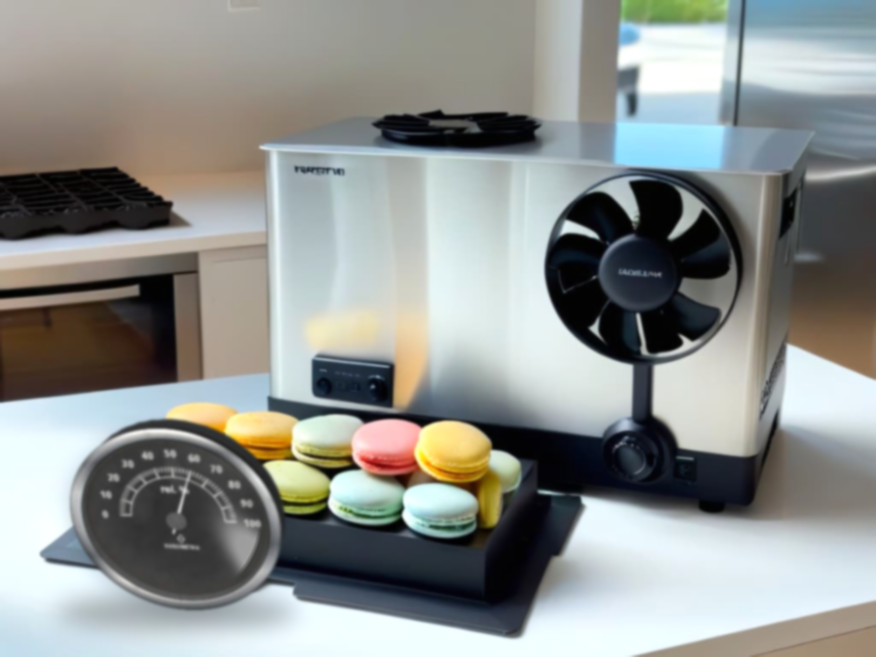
% 60
